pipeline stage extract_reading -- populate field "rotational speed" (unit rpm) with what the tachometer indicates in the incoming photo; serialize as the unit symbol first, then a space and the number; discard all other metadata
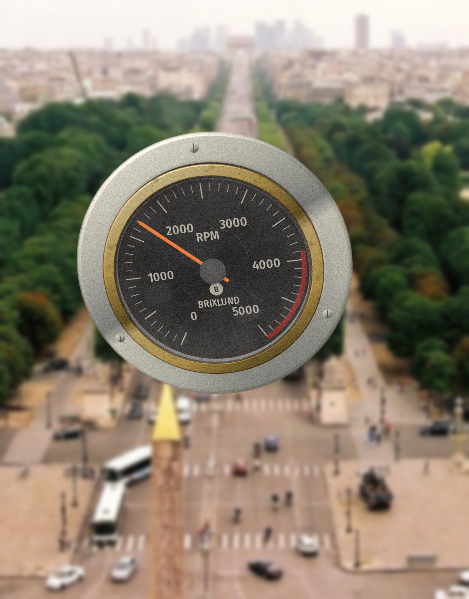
rpm 1700
